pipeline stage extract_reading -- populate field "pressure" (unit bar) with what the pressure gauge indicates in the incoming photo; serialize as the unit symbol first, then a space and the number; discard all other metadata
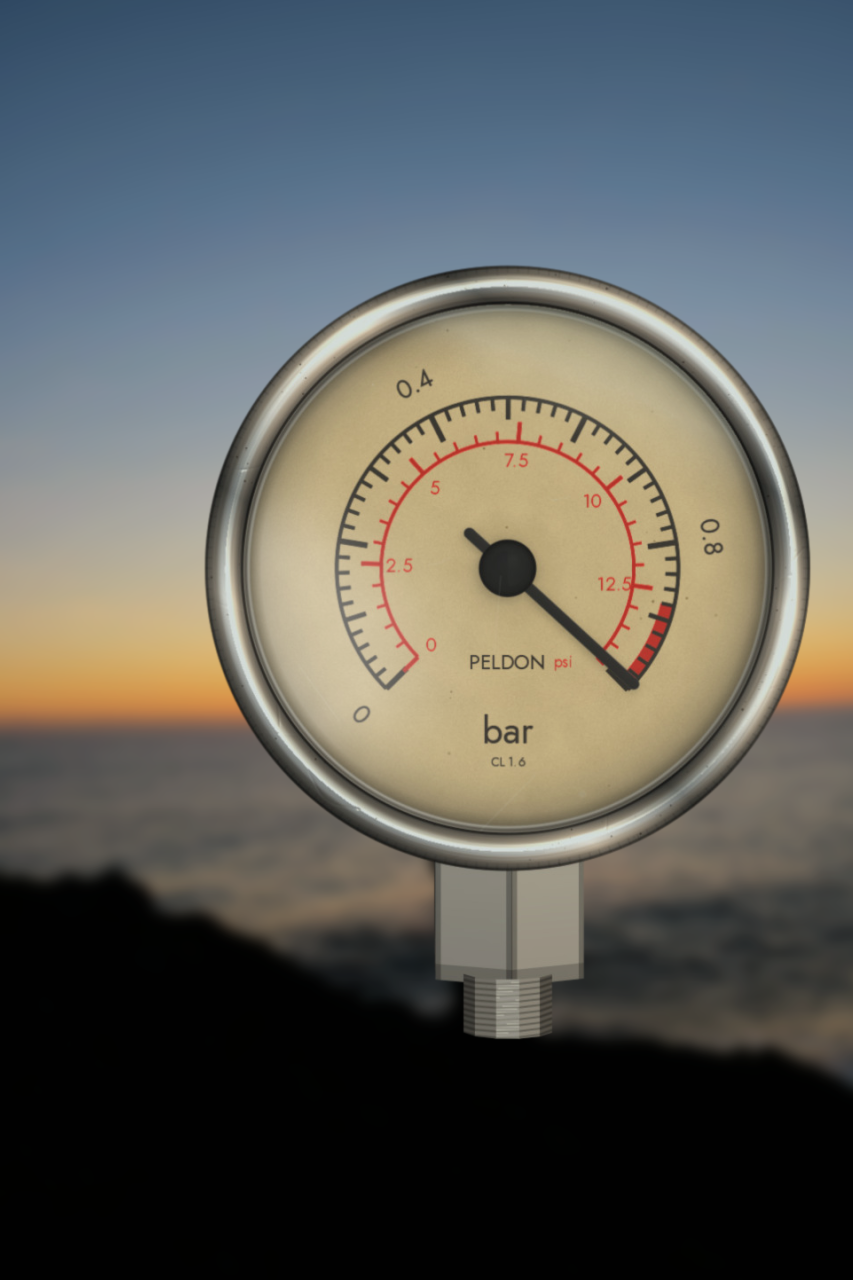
bar 0.99
